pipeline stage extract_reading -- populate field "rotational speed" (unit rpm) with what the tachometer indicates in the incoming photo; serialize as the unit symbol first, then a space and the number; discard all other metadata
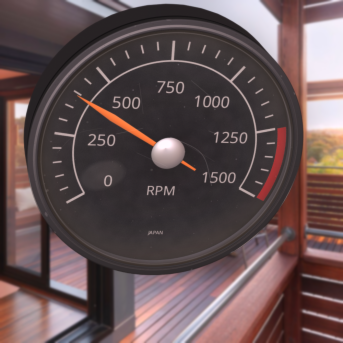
rpm 400
